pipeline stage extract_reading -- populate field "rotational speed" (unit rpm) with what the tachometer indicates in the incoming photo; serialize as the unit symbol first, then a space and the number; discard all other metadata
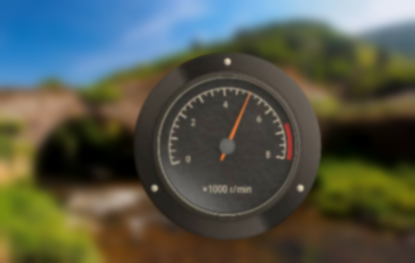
rpm 5000
